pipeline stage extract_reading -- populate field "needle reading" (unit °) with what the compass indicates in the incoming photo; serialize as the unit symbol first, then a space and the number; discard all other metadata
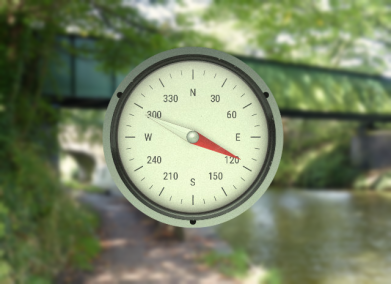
° 115
